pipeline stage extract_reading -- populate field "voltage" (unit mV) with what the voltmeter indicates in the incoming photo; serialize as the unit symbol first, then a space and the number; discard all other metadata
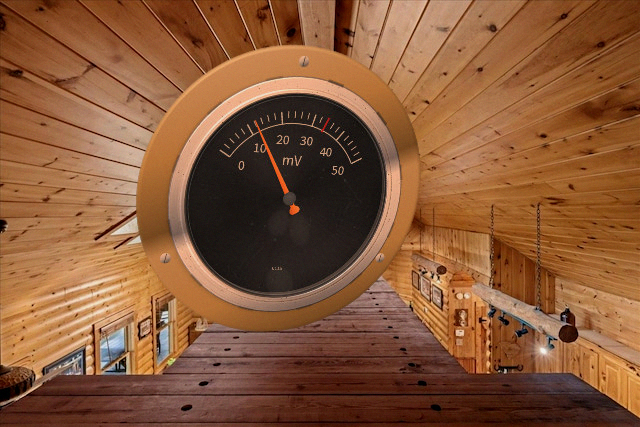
mV 12
